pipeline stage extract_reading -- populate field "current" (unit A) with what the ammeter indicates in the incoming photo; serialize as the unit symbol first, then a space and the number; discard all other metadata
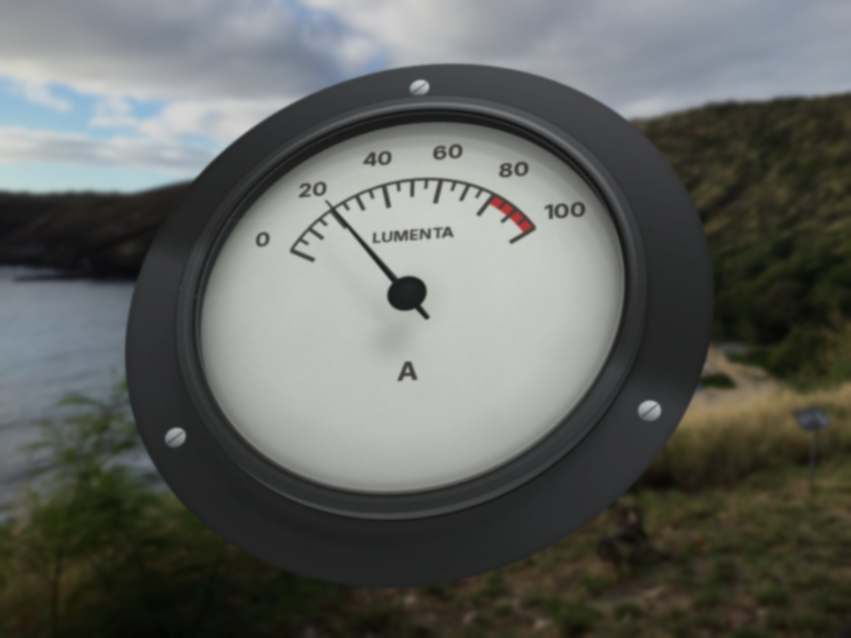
A 20
